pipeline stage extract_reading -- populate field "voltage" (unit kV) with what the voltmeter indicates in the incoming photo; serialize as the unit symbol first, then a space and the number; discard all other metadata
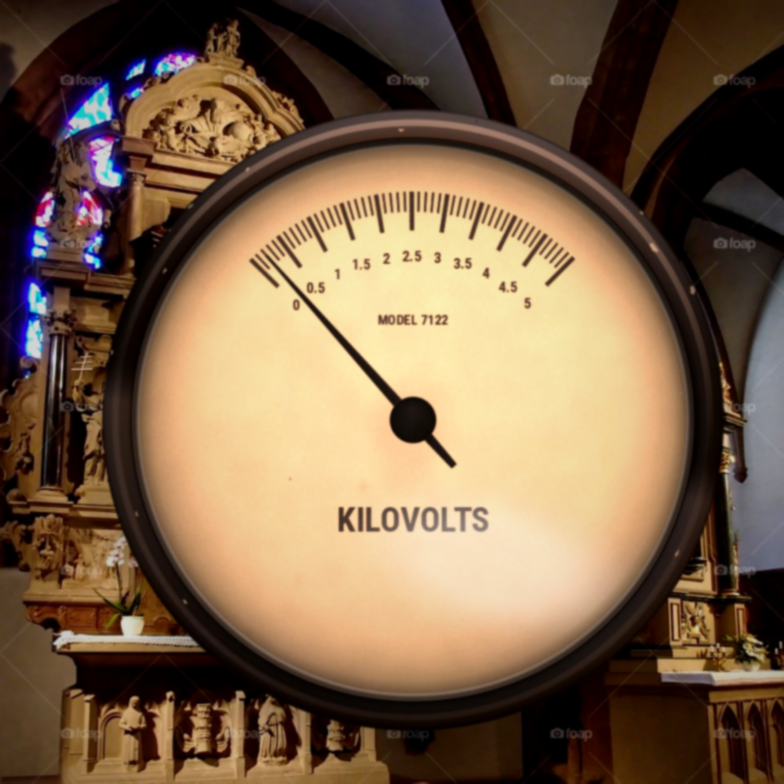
kV 0.2
